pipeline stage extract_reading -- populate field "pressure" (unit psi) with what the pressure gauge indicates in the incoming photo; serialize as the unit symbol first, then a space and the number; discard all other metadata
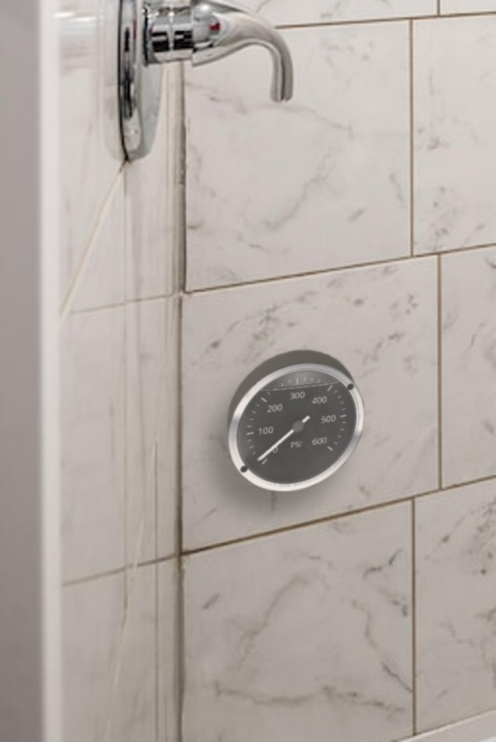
psi 20
